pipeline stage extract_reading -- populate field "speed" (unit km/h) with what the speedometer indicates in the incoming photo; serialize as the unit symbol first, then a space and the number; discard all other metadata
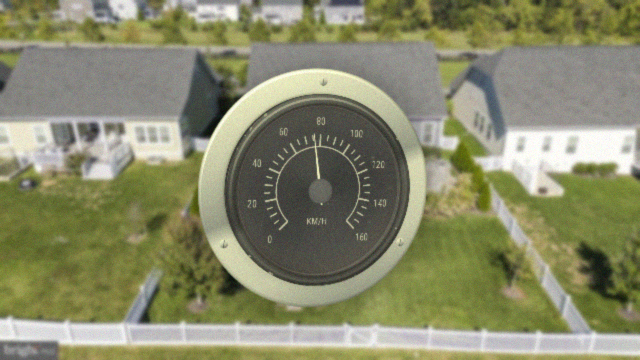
km/h 75
